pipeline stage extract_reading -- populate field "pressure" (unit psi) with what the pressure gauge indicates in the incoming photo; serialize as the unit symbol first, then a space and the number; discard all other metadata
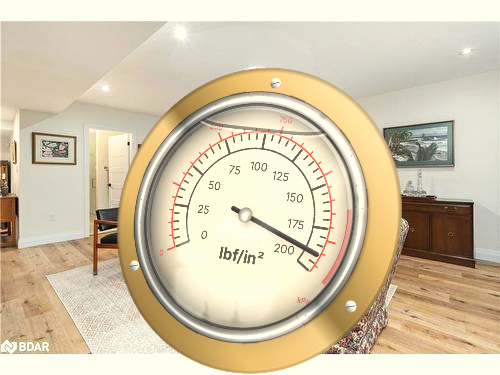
psi 190
